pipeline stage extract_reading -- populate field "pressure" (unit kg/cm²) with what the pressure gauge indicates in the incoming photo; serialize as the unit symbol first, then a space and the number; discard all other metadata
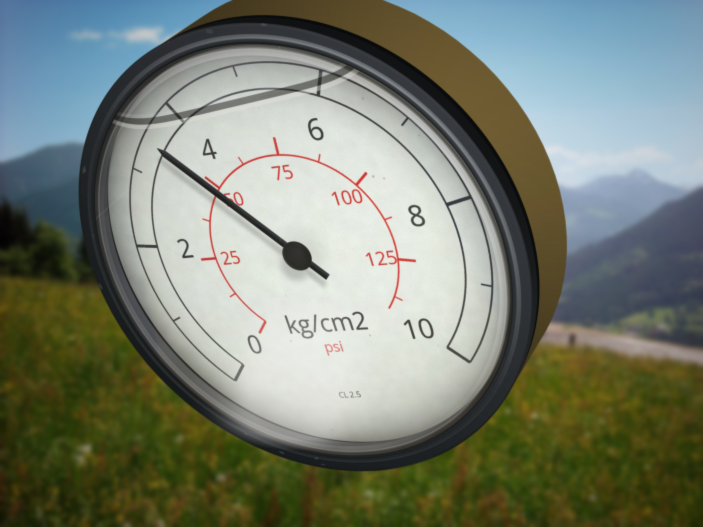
kg/cm² 3.5
